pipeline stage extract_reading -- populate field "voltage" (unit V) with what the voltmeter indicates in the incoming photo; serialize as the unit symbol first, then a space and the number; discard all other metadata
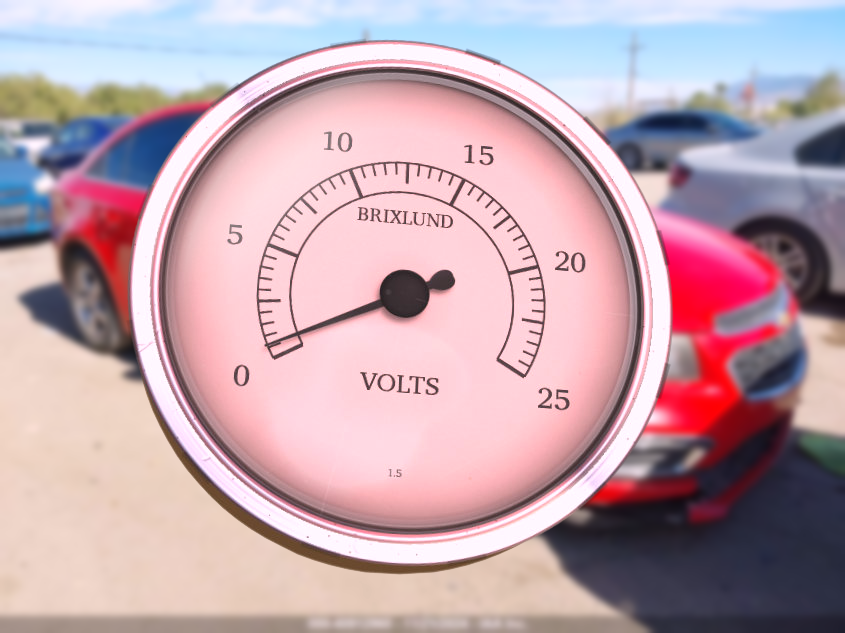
V 0.5
